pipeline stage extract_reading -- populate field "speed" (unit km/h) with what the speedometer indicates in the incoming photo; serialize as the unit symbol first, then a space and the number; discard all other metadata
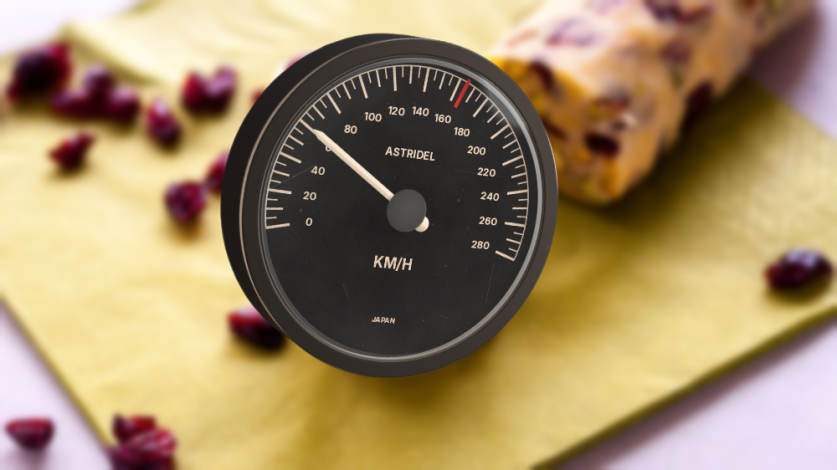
km/h 60
